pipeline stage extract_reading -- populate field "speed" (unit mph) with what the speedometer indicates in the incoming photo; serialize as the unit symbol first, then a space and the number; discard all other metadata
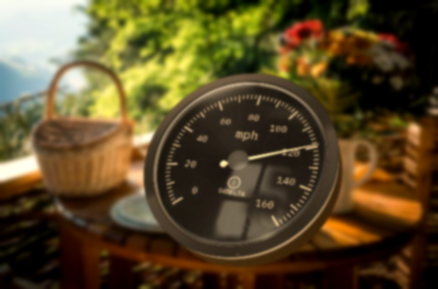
mph 120
